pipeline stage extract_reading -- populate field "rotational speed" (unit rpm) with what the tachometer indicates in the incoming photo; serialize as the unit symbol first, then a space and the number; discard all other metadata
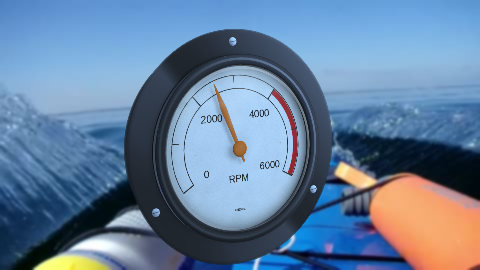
rpm 2500
